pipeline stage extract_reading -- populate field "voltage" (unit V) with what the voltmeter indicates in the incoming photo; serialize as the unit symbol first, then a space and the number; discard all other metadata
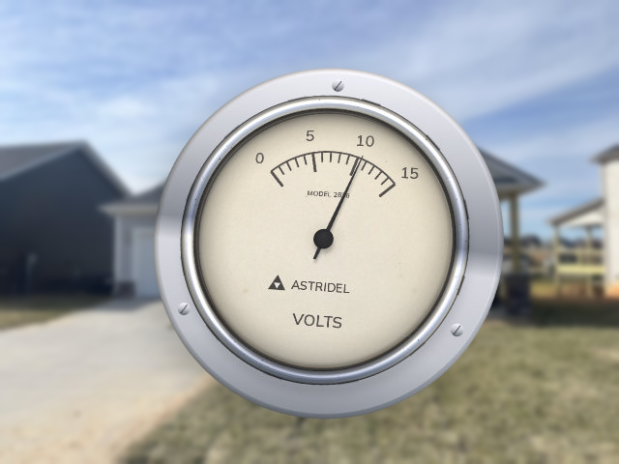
V 10.5
